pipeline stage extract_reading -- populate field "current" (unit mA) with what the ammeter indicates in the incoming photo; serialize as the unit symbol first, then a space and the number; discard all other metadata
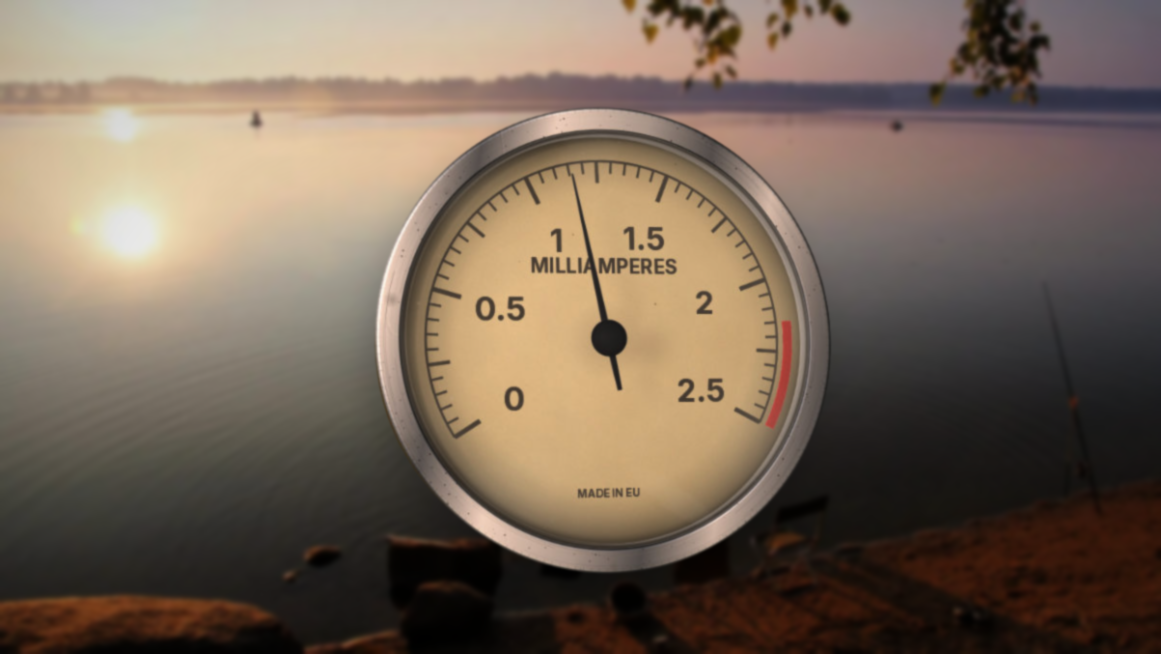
mA 1.15
